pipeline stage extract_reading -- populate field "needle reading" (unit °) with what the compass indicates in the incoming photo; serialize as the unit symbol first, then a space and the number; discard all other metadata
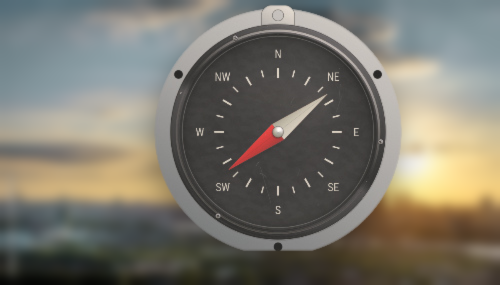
° 232.5
